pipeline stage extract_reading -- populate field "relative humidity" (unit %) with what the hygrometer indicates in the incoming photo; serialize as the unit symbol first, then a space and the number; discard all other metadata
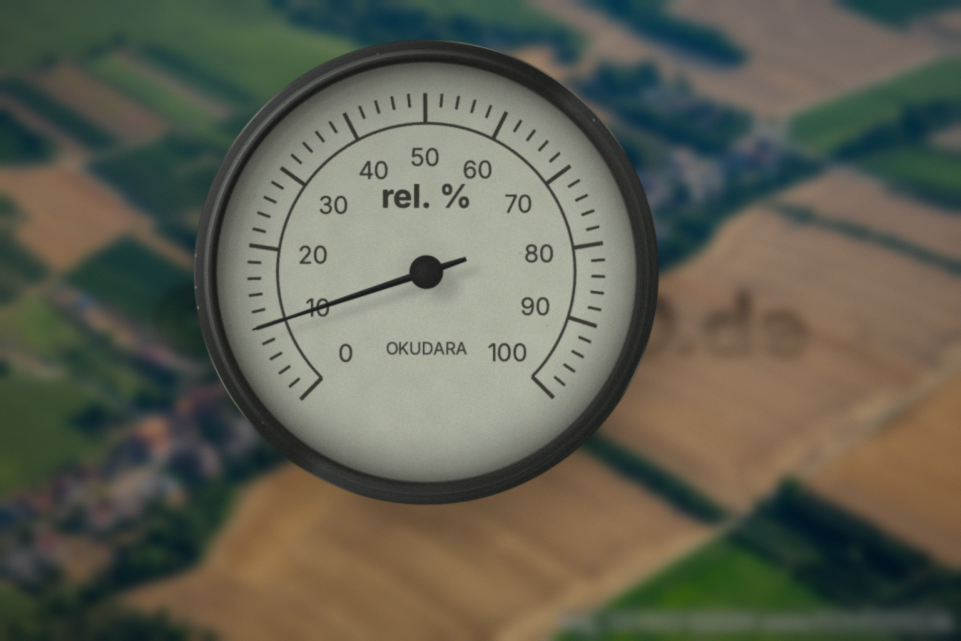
% 10
